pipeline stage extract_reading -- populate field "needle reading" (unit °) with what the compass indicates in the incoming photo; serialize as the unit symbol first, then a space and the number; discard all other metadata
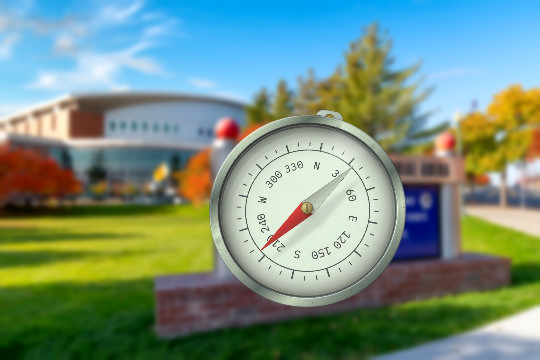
° 215
